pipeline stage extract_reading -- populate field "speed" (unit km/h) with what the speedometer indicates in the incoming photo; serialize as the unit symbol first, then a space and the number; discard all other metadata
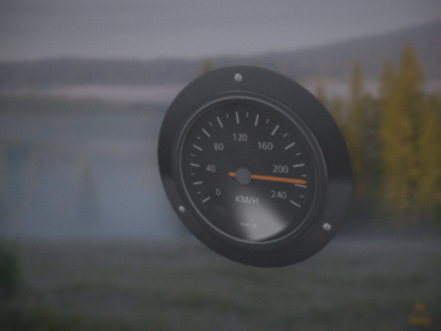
km/h 215
